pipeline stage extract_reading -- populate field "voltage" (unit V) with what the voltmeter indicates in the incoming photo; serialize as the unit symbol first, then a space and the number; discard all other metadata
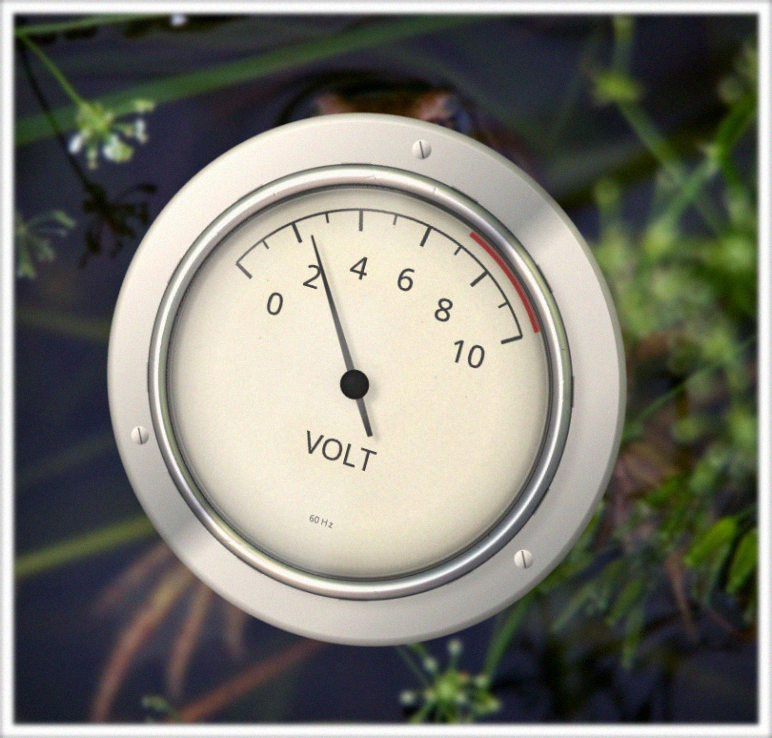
V 2.5
